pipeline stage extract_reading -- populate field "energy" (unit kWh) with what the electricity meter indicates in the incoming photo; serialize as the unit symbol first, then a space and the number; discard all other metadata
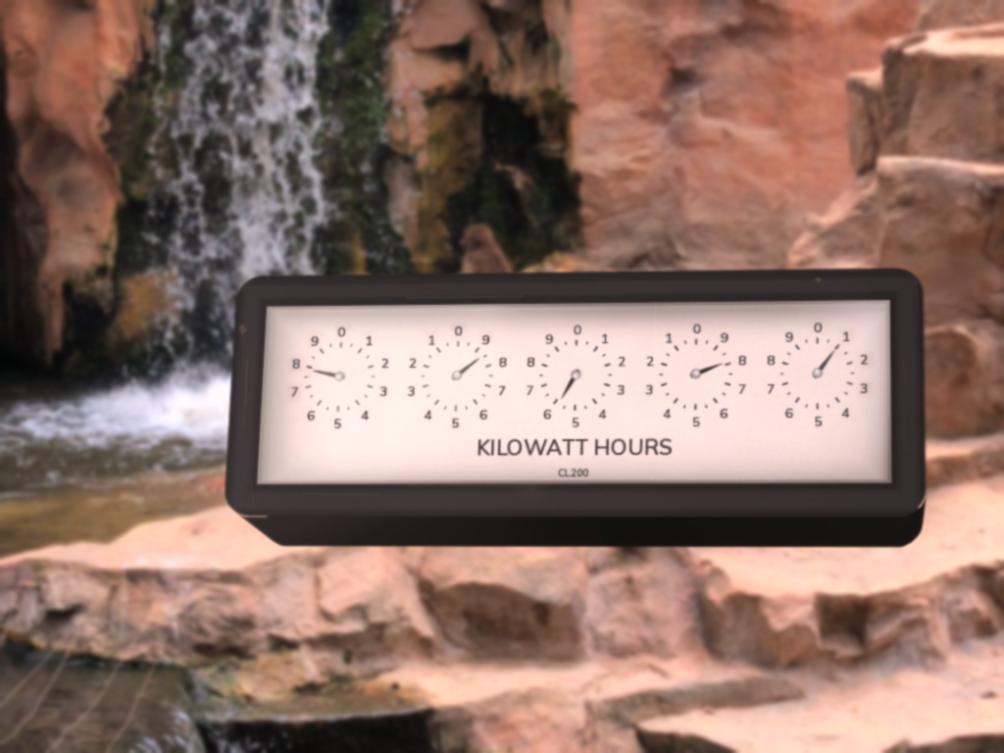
kWh 78581
